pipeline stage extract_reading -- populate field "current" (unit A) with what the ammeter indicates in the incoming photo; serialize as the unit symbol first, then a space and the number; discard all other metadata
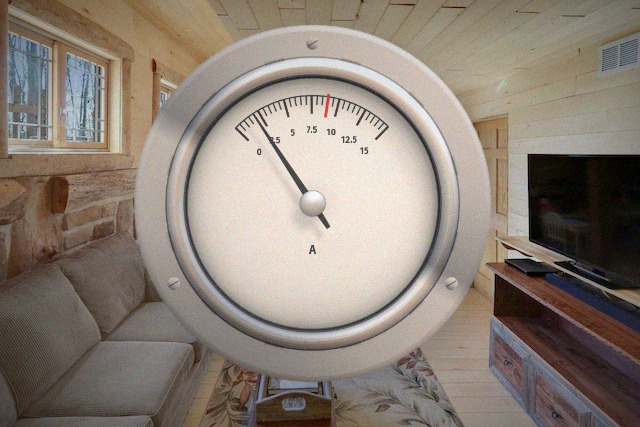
A 2
